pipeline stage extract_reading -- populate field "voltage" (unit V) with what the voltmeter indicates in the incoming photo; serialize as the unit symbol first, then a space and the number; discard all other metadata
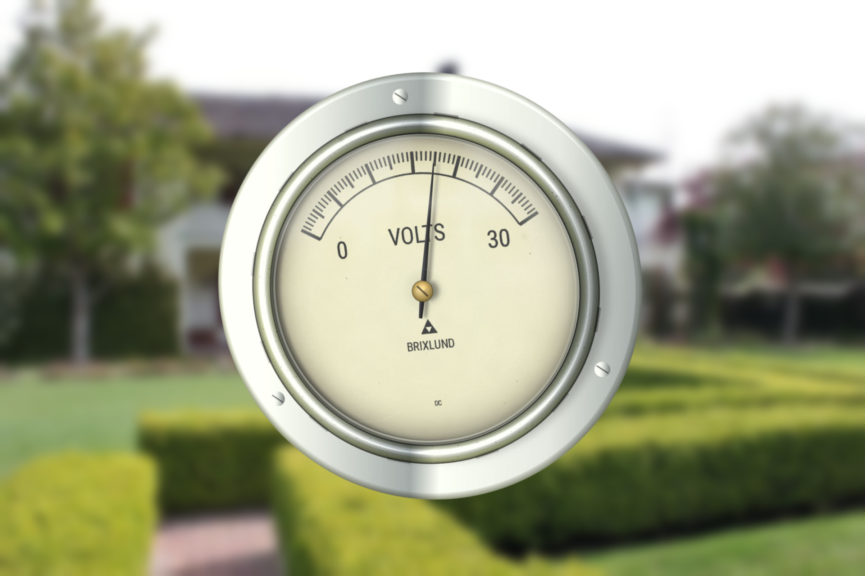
V 17.5
